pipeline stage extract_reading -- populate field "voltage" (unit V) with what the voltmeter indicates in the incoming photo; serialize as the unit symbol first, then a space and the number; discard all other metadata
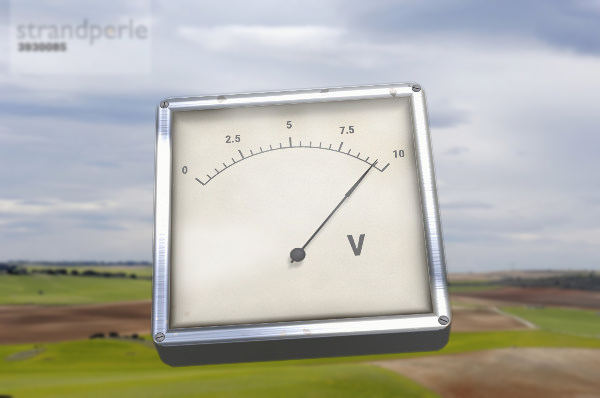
V 9.5
